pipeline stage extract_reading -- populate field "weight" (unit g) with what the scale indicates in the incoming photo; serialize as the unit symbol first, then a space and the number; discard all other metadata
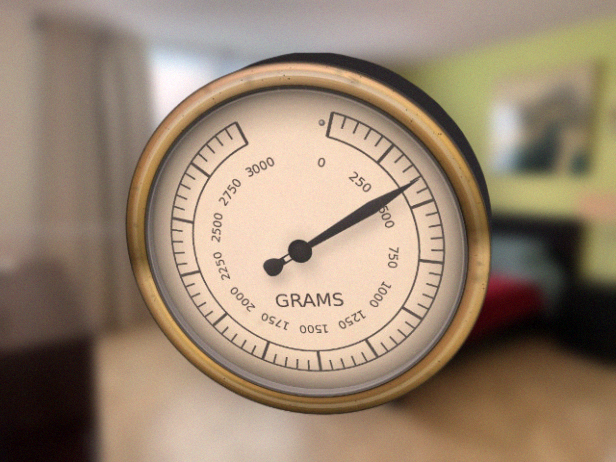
g 400
